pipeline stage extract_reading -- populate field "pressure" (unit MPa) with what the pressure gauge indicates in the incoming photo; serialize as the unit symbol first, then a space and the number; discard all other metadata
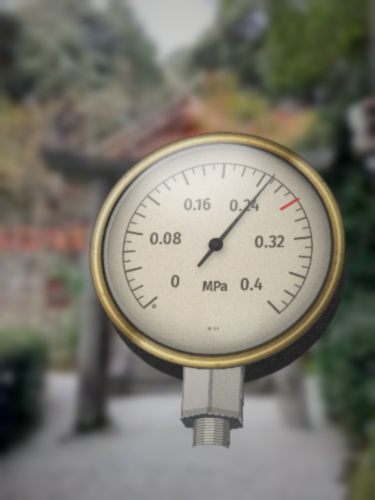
MPa 0.25
